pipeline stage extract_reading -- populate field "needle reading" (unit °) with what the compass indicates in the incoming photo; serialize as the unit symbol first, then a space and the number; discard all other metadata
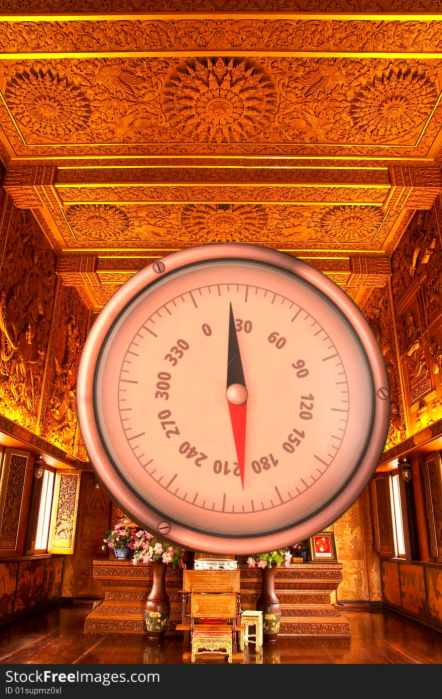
° 200
